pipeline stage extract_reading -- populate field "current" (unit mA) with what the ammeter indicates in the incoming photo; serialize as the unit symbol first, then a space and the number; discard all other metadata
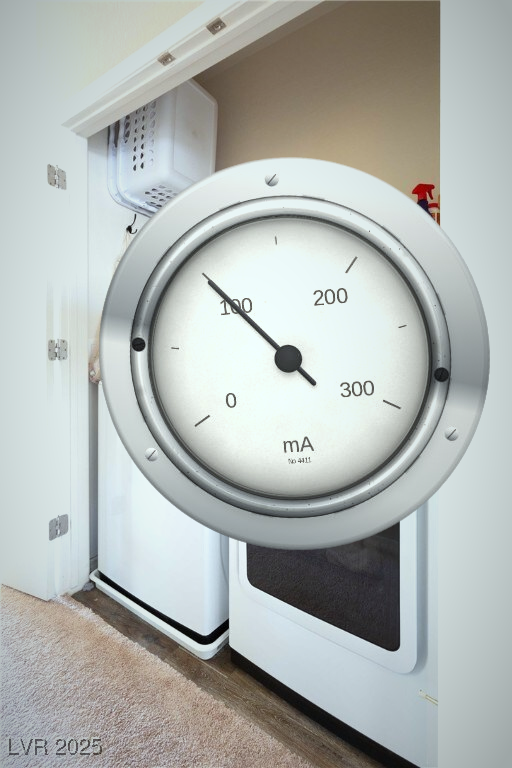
mA 100
